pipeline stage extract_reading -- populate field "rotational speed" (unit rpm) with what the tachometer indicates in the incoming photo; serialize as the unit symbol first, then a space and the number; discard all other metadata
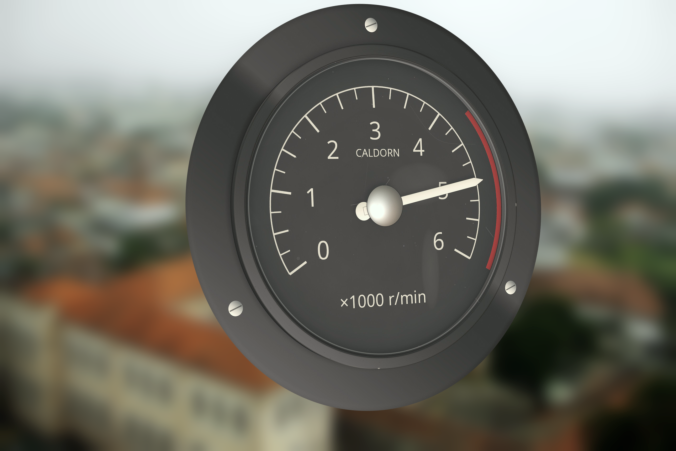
rpm 5000
